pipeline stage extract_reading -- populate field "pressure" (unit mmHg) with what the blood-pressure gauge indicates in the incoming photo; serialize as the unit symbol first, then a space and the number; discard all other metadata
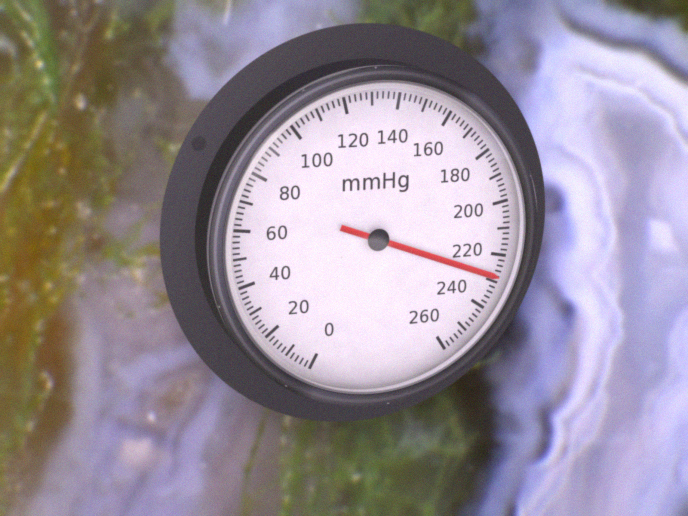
mmHg 228
